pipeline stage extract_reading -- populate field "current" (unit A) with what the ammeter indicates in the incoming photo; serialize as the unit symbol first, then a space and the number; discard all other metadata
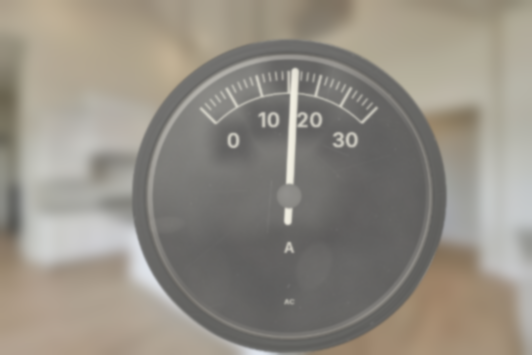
A 16
